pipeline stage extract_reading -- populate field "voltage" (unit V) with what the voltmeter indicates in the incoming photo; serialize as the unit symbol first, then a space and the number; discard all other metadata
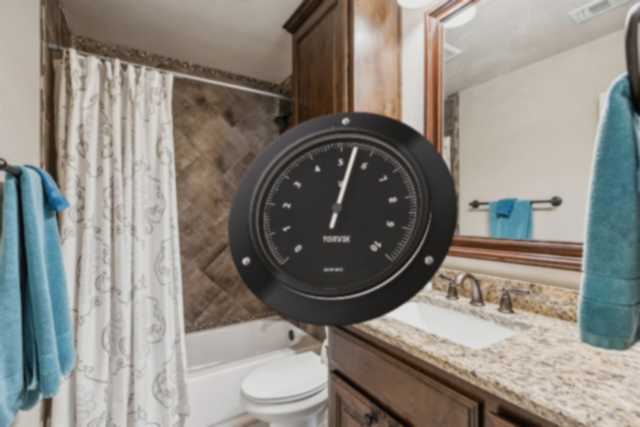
V 5.5
